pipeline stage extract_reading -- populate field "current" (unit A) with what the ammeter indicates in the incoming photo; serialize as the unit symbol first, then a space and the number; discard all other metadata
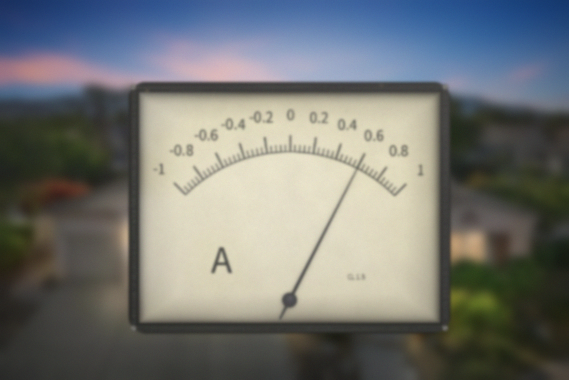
A 0.6
